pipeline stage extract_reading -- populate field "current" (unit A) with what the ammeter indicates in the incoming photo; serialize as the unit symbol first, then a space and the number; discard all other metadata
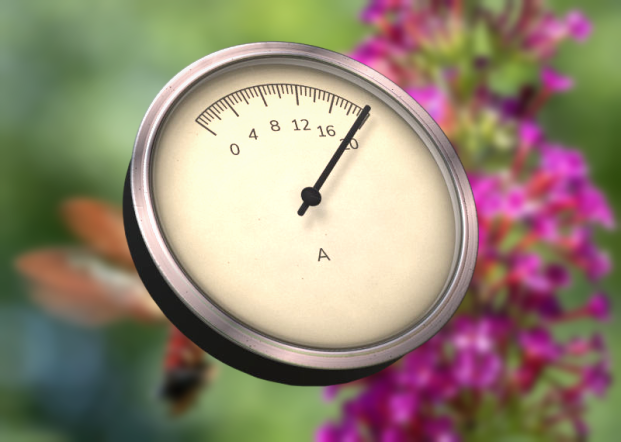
A 19.5
